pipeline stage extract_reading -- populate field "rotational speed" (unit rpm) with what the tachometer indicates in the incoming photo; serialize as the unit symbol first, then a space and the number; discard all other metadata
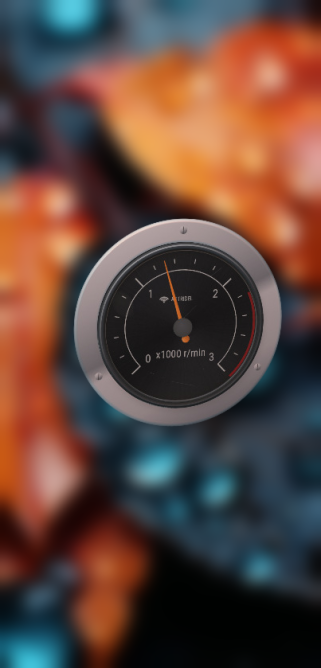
rpm 1300
